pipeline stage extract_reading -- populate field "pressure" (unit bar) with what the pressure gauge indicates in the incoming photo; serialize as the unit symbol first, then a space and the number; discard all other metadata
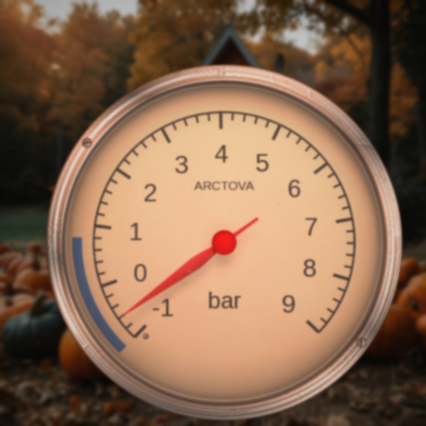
bar -0.6
